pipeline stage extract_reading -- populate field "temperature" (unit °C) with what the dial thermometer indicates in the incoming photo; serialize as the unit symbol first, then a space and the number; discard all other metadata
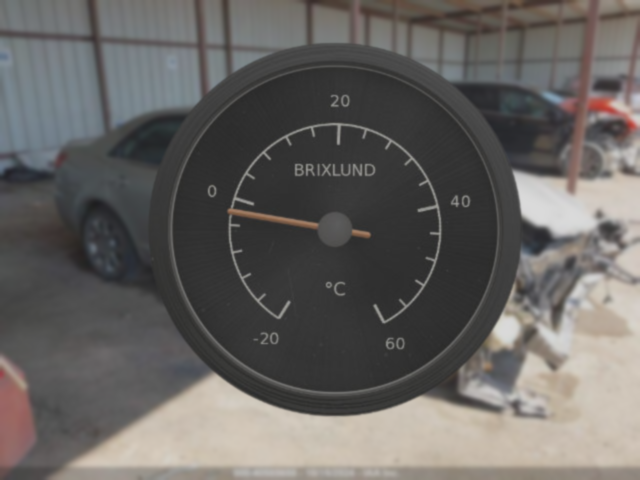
°C -2
